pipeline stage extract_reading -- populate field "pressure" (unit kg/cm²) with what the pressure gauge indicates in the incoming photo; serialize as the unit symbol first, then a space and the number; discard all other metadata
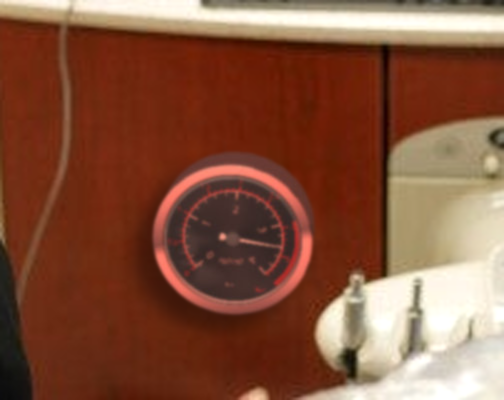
kg/cm² 3.4
